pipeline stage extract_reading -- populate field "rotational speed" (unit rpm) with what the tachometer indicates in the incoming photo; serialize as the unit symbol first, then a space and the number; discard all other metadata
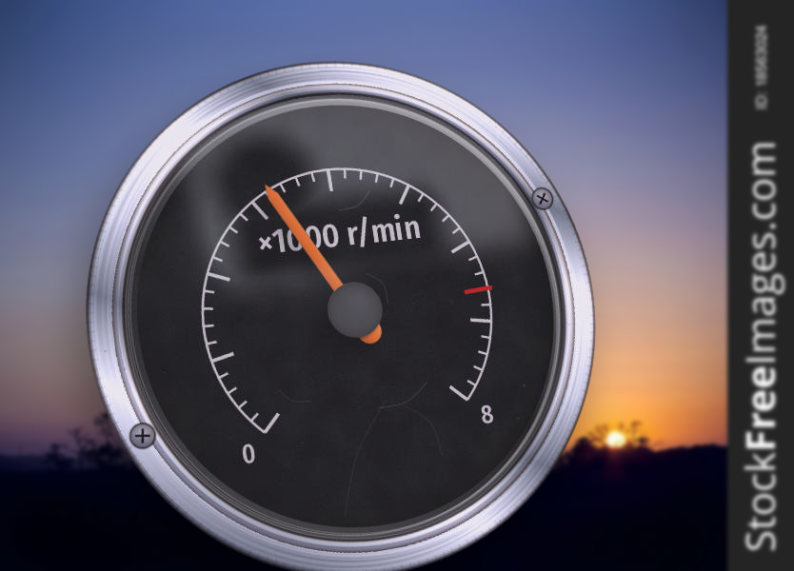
rpm 3200
